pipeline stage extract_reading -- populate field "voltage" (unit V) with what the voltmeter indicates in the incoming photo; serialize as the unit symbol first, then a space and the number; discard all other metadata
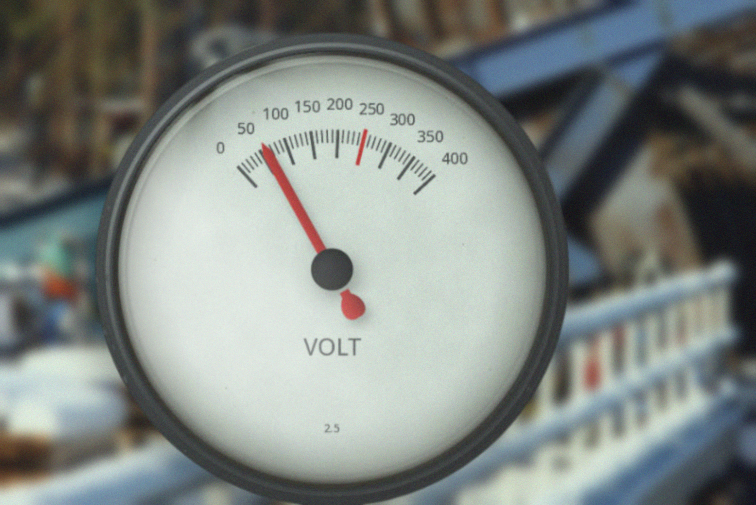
V 60
